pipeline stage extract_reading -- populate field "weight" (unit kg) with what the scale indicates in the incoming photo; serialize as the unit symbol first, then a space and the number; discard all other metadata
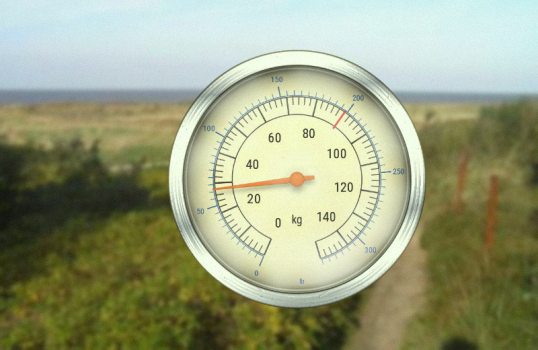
kg 28
